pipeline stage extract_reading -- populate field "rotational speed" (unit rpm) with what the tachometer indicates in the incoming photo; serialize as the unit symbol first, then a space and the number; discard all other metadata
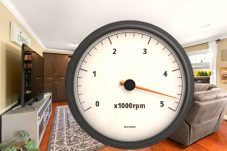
rpm 4700
